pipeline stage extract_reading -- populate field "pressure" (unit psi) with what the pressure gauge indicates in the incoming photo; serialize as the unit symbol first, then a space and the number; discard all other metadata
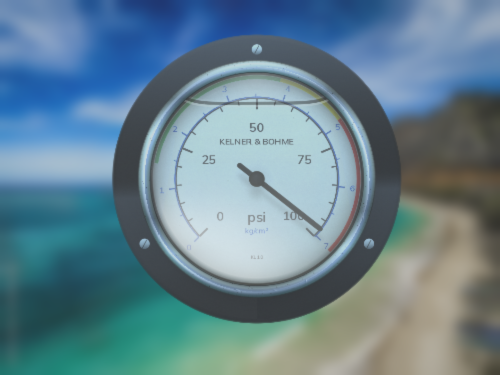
psi 97.5
